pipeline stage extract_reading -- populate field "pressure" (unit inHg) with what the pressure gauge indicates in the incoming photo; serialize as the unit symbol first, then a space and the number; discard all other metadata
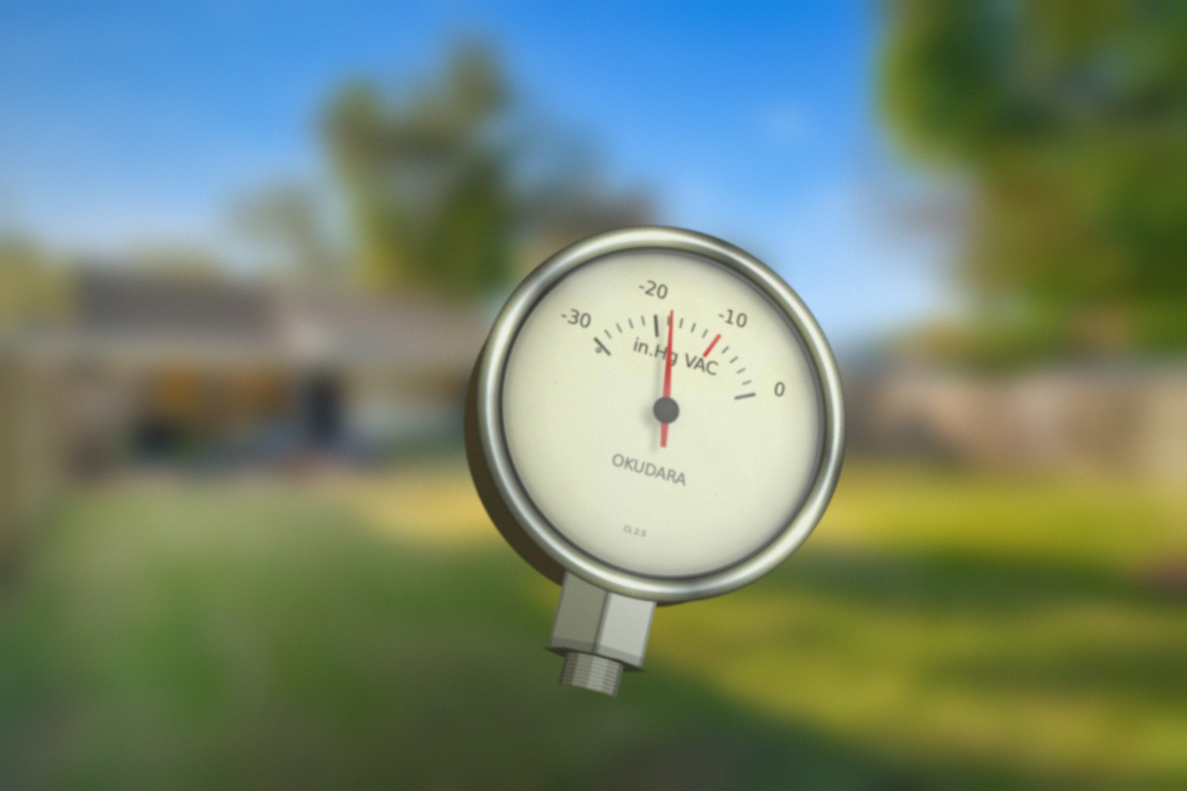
inHg -18
